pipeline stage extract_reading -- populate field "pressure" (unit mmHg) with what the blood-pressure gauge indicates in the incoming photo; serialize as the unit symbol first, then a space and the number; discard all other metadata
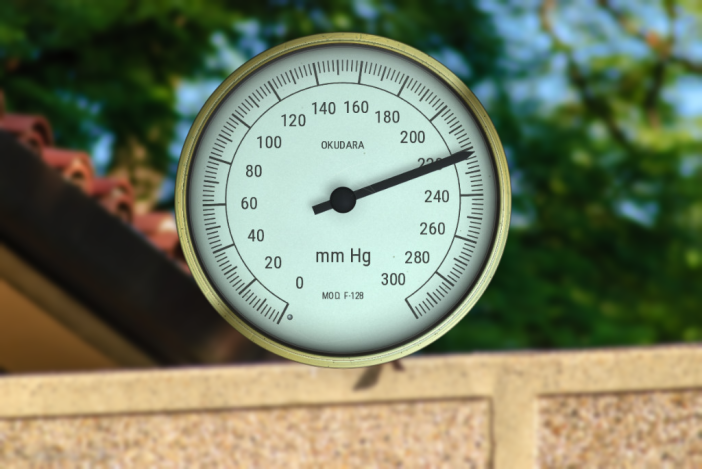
mmHg 222
